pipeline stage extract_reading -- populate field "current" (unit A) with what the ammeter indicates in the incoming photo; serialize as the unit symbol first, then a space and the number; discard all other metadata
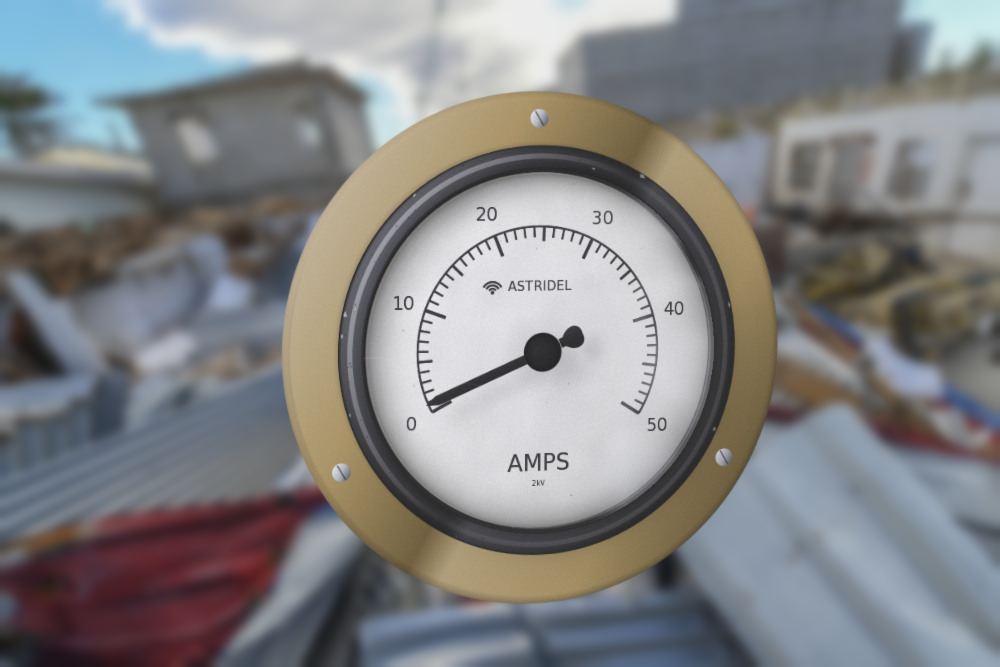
A 1
